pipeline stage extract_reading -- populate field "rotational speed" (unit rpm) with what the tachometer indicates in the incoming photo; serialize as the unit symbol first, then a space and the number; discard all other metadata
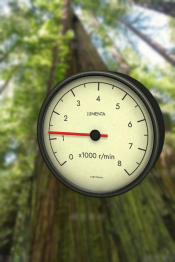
rpm 1250
